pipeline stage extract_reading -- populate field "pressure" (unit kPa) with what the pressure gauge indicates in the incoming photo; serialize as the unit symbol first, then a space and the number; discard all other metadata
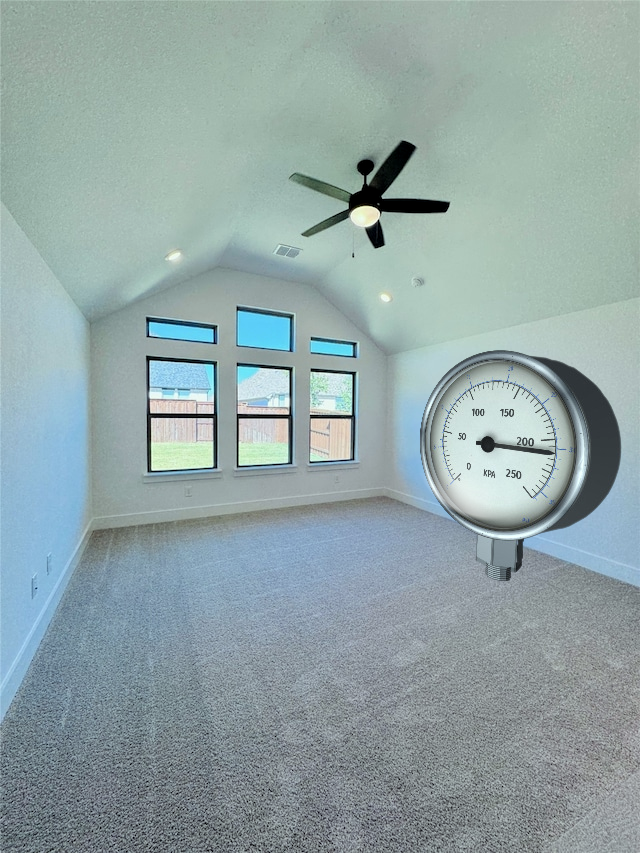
kPa 210
